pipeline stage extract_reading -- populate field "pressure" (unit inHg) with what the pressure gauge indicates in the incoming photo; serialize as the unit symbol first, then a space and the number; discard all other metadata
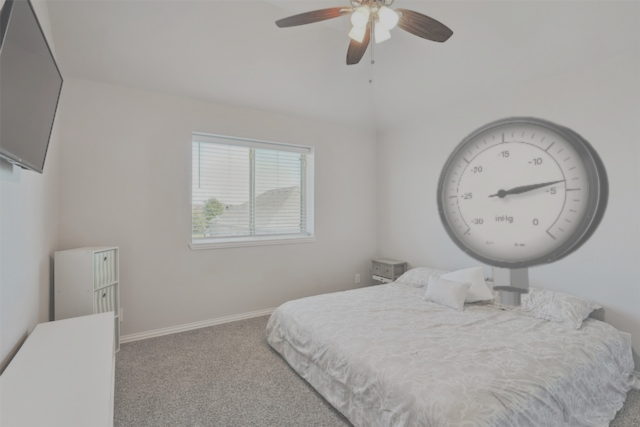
inHg -6
